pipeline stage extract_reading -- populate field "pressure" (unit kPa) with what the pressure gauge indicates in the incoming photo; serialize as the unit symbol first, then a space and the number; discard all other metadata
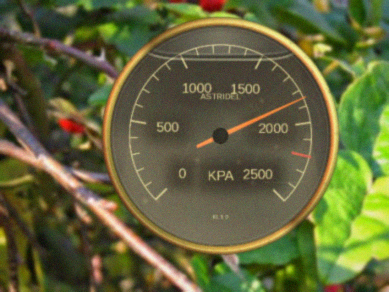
kPa 1850
